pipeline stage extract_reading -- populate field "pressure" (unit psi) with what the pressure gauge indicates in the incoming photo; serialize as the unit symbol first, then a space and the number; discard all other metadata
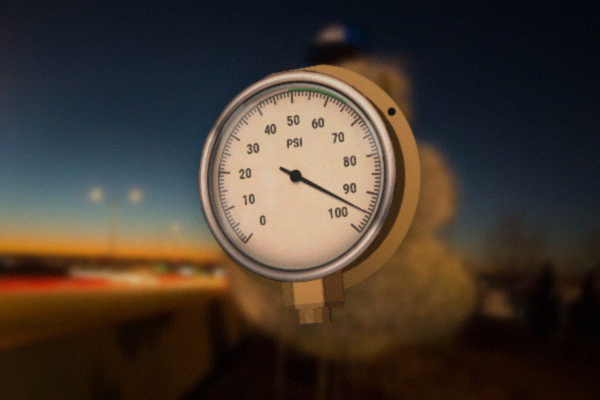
psi 95
